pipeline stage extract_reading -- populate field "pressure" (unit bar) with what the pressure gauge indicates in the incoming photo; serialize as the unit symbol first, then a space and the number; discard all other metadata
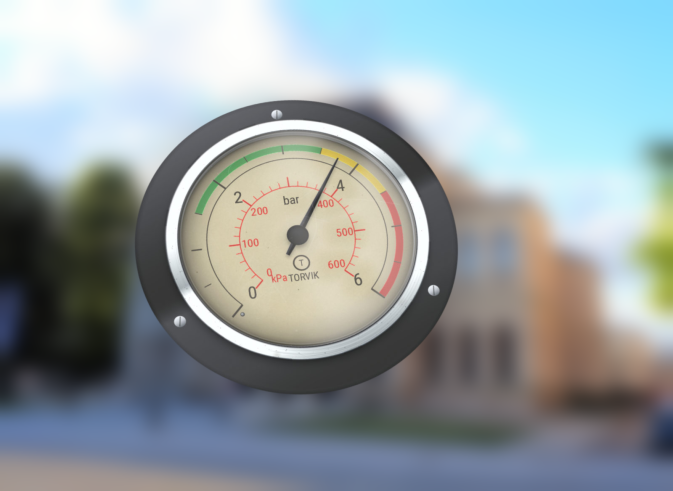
bar 3.75
